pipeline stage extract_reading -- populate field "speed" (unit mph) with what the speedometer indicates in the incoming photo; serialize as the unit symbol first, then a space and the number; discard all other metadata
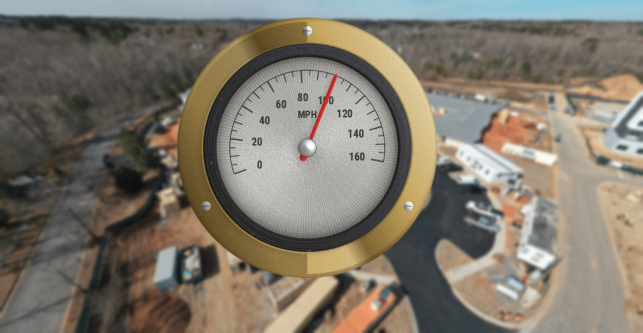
mph 100
